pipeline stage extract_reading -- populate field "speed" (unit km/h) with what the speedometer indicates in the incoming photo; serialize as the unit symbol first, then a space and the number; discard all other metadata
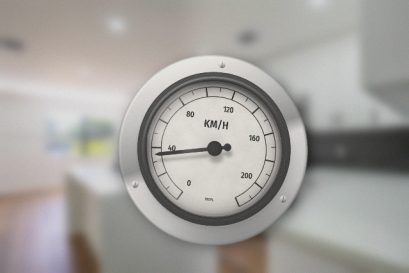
km/h 35
